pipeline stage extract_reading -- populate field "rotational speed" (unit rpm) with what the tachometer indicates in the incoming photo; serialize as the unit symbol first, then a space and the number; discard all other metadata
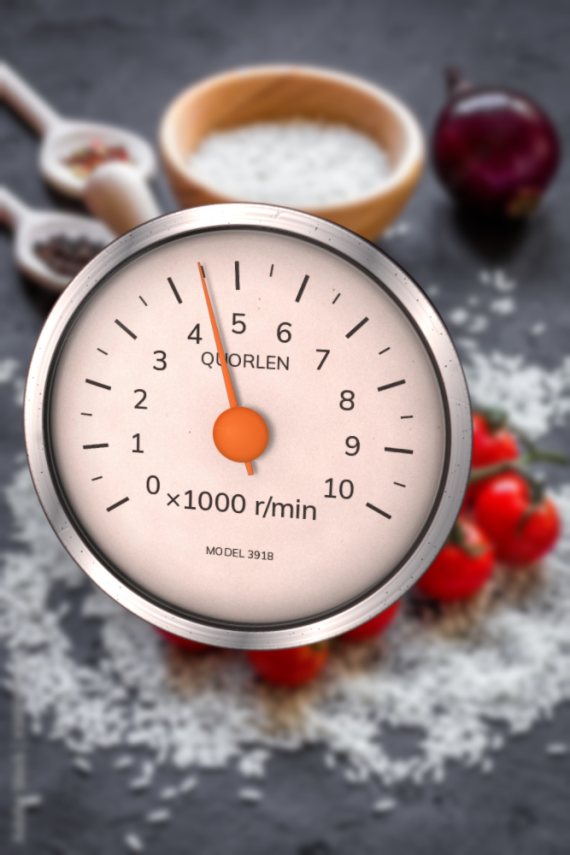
rpm 4500
